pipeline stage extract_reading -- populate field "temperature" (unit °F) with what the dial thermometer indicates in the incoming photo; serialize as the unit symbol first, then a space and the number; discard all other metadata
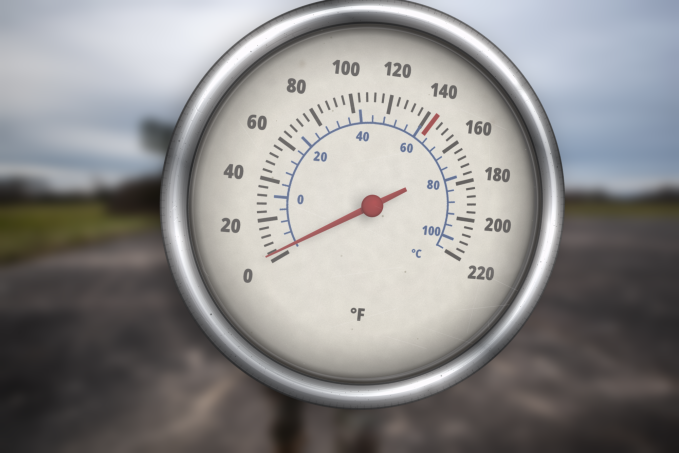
°F 4
